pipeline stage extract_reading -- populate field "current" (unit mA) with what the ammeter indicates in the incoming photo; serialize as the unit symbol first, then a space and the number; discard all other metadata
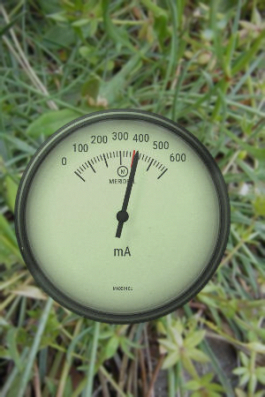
mA 400
